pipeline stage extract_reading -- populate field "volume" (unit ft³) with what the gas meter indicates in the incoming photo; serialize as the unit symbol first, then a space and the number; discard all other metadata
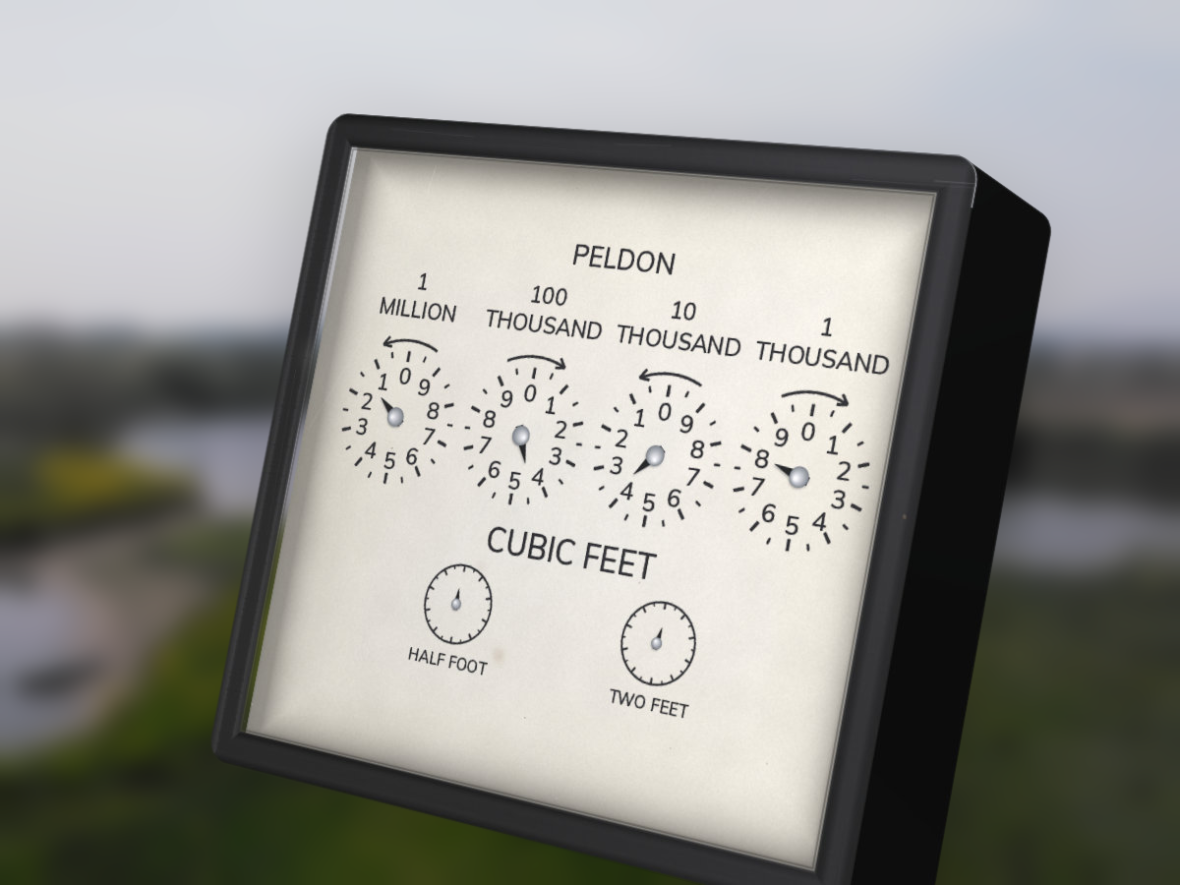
ft³ 143800
